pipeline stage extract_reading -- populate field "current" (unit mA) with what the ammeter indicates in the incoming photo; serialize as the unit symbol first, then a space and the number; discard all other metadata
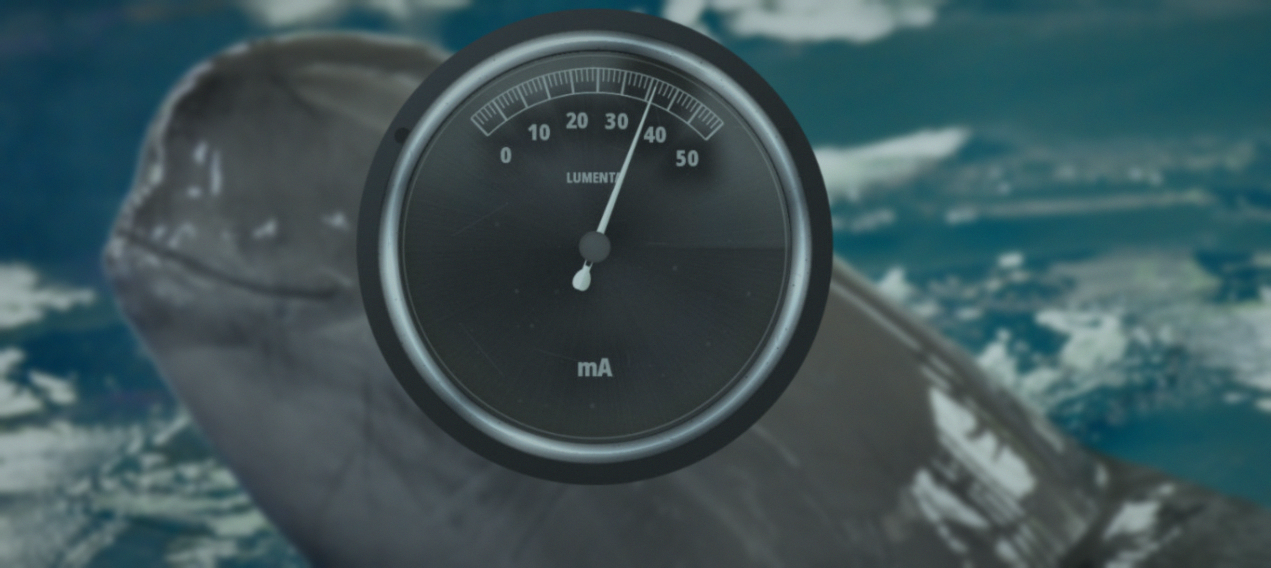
mA 36
